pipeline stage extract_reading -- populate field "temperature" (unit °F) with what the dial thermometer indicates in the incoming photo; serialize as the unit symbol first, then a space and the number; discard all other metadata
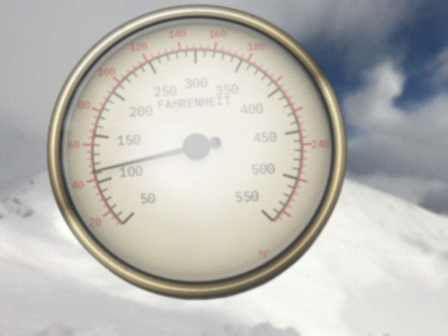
°F 110
